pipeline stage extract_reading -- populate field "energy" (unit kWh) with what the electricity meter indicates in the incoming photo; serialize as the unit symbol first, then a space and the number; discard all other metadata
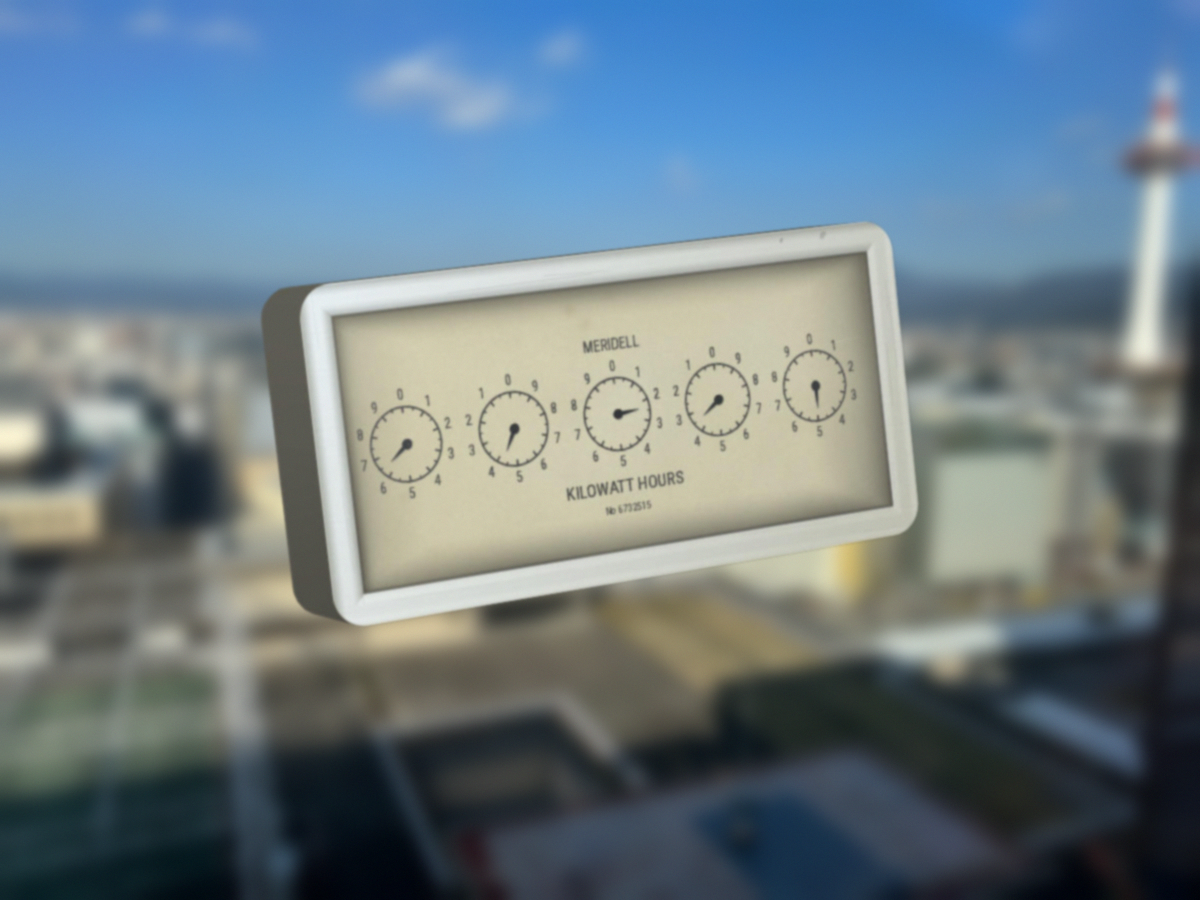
kWh 64235
